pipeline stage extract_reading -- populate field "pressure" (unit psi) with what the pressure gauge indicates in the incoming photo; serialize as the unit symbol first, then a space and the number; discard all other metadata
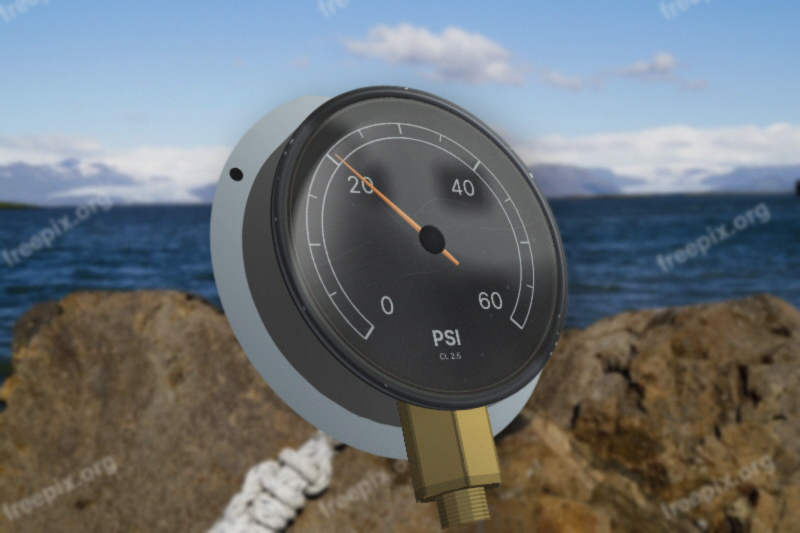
psi 20
